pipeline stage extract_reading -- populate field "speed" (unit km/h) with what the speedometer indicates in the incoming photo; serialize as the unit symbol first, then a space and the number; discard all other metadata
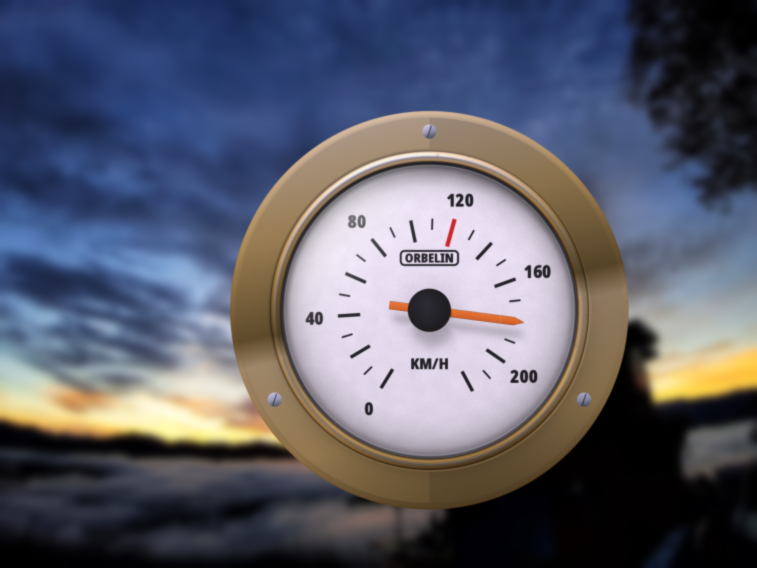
km/h 180
